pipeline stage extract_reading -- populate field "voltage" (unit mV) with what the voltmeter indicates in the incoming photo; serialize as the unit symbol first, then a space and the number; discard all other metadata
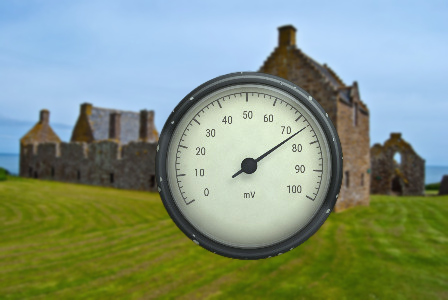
mV 74
